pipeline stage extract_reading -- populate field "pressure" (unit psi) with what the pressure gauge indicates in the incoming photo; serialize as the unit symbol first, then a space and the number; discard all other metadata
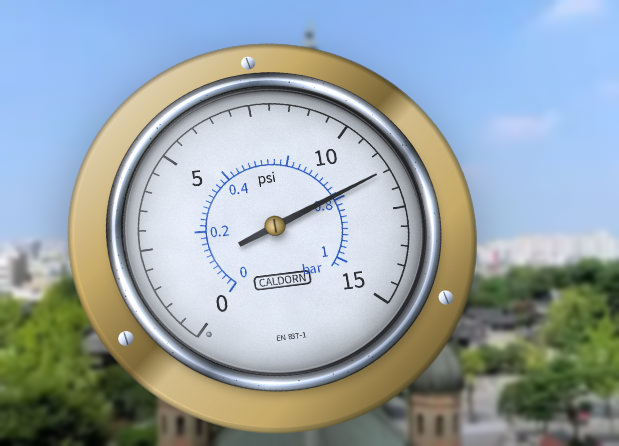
psi 11.5
